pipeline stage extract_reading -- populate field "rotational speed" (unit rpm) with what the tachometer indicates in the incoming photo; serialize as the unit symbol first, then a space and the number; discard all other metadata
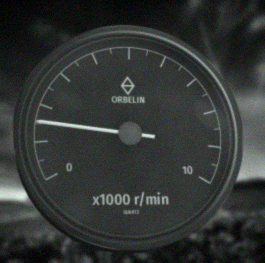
rpm 1500
